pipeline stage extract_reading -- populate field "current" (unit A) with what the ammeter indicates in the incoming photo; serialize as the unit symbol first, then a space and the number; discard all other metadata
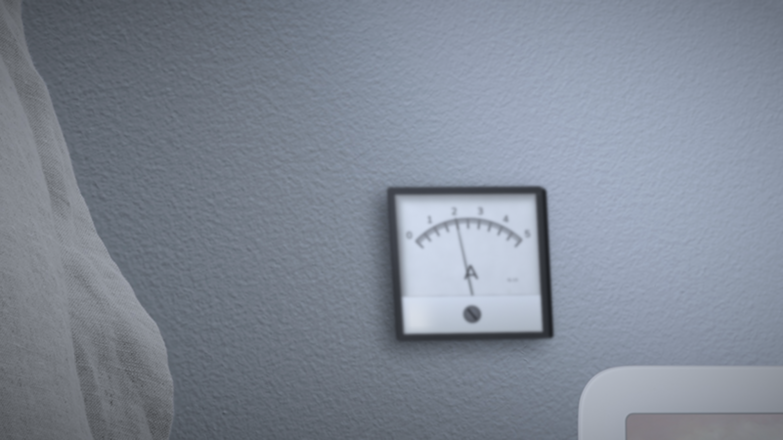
A 2
